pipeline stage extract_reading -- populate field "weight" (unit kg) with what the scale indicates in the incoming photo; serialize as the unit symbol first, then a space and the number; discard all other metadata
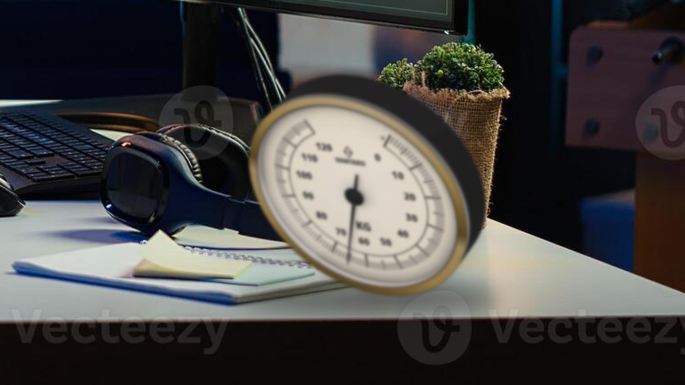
kg 65
